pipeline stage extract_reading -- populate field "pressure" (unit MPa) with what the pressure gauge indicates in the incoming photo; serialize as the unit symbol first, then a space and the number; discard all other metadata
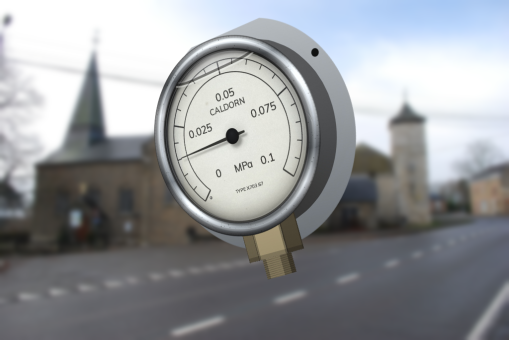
MPa 0.015
